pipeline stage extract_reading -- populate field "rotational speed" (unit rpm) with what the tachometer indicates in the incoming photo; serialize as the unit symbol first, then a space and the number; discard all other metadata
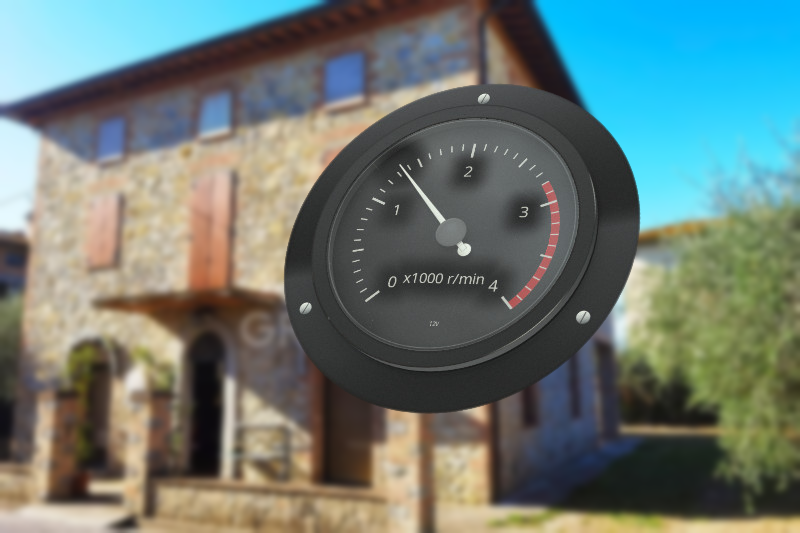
rpm 1350
